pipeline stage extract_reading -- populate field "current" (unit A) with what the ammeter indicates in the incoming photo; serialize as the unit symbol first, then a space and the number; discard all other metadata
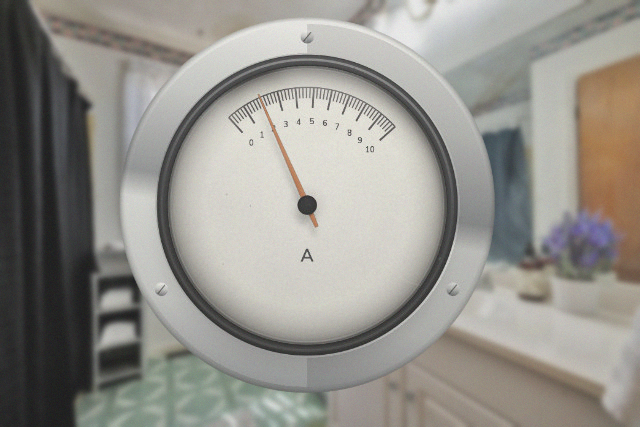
A 2
